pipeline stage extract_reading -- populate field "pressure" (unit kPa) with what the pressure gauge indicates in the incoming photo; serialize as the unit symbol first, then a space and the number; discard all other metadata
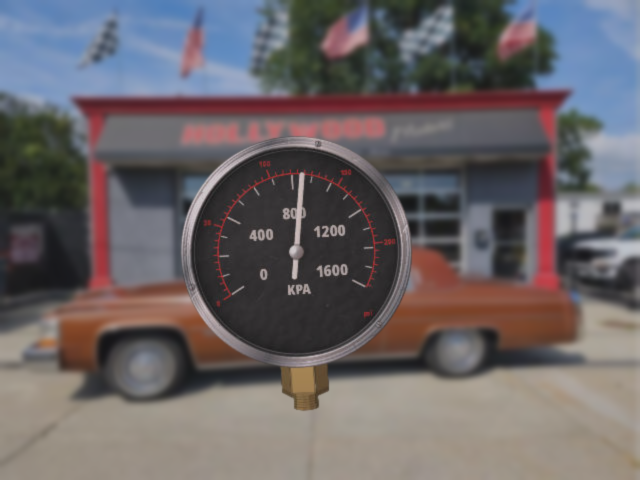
kPa 850
